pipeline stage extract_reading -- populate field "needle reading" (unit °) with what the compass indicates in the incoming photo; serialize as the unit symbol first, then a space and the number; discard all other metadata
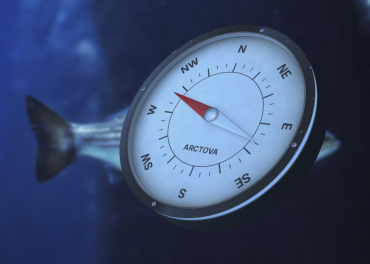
° 290
